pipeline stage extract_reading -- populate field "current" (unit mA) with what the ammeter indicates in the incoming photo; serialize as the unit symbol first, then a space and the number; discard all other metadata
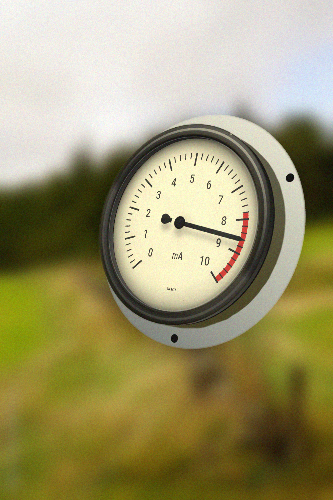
mA 8.6
